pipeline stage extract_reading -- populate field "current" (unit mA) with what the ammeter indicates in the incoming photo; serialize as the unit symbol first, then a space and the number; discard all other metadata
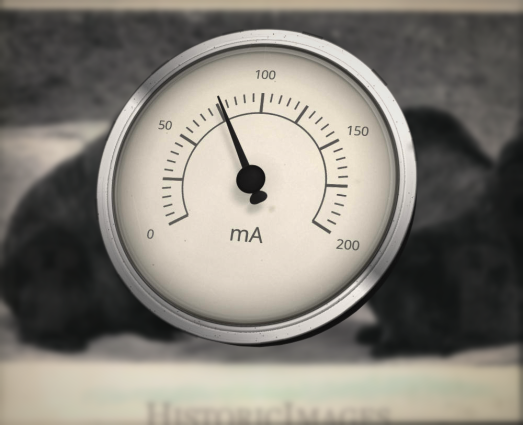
mA 77.5
